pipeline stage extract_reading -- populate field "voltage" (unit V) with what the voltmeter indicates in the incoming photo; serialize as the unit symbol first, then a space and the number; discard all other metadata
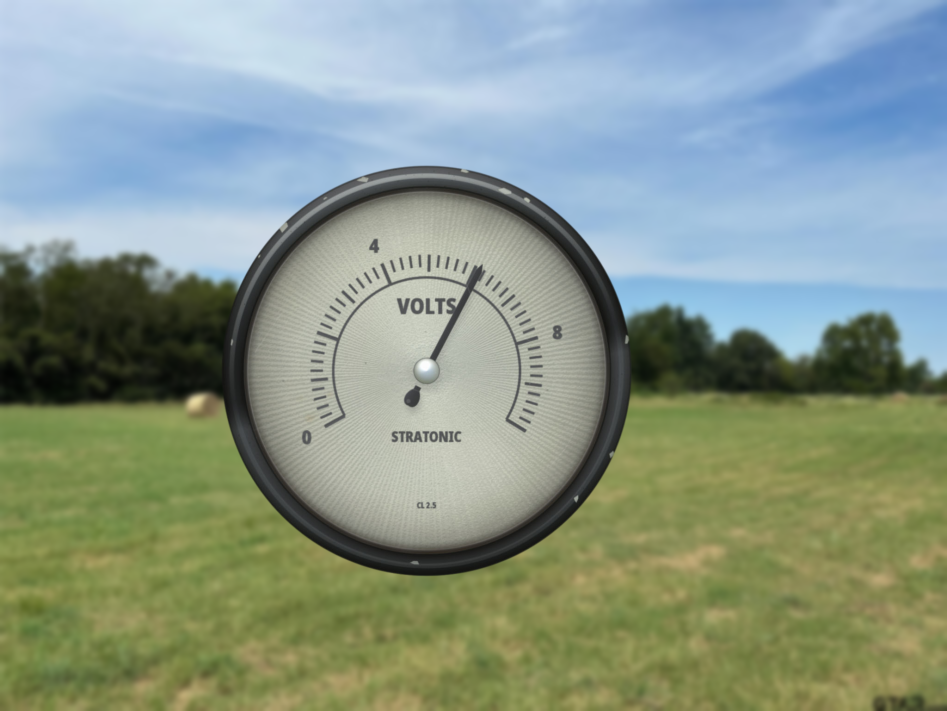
V 6.1
